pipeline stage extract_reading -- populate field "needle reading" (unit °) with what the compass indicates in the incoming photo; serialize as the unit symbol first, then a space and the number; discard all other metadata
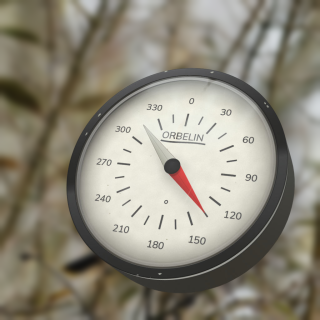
° 135
